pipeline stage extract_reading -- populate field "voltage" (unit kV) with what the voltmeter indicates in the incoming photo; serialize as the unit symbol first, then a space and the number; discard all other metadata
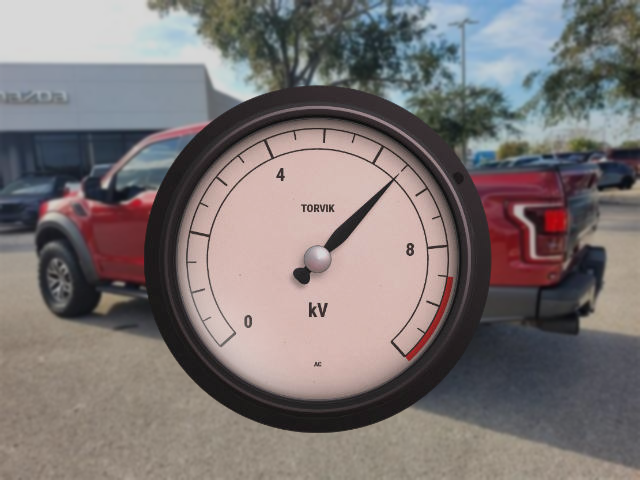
kV 6.5
